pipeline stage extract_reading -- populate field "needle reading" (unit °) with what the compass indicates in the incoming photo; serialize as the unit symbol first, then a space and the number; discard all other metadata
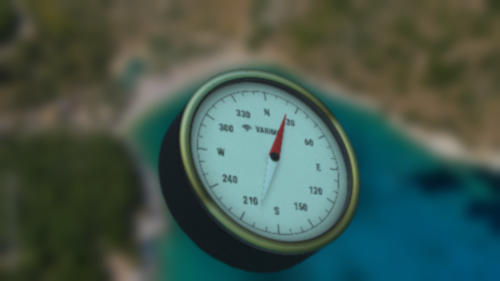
° 20
